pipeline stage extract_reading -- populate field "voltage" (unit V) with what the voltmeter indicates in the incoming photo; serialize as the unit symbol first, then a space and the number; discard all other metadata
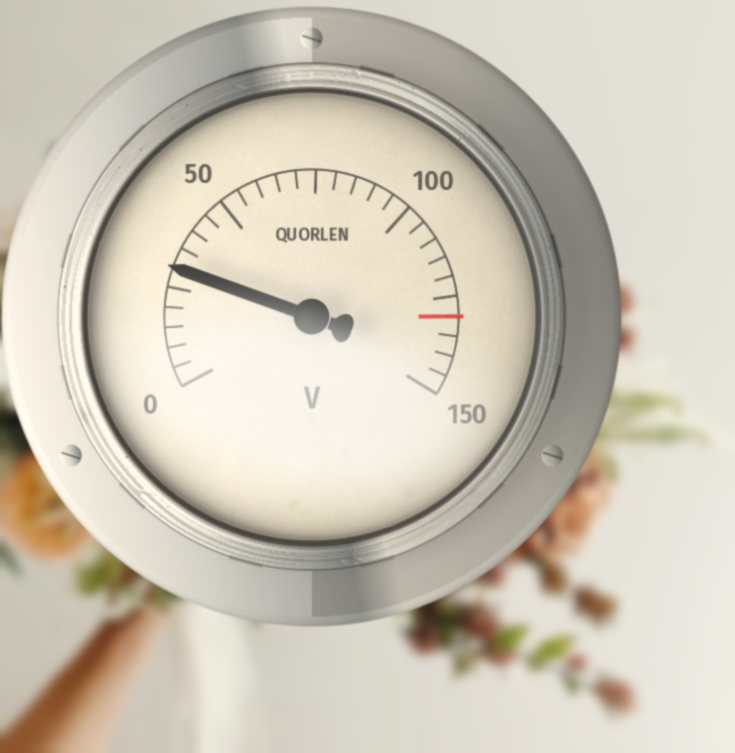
V 30
